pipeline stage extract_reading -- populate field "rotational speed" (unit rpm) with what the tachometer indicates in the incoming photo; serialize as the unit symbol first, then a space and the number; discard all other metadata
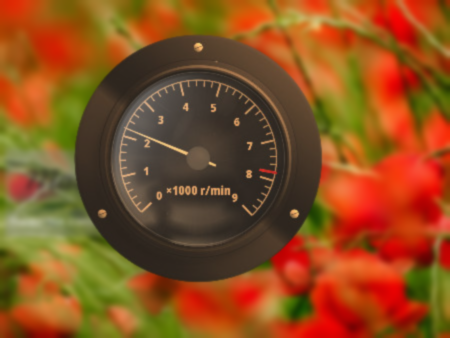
rpm 2200
